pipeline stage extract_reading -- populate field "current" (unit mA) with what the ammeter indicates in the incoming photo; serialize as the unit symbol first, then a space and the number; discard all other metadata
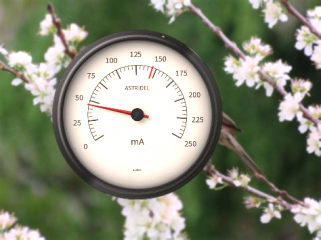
mA 45
